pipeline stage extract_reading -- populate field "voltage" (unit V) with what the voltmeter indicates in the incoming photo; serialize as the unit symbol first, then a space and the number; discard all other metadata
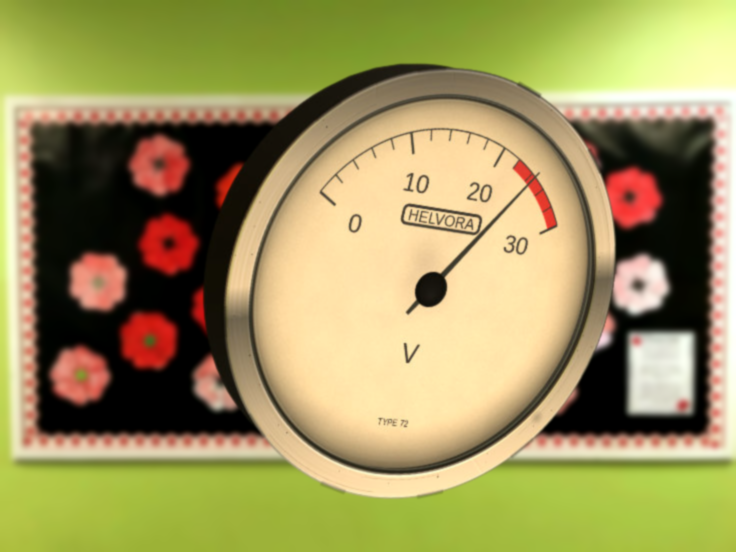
V 24
